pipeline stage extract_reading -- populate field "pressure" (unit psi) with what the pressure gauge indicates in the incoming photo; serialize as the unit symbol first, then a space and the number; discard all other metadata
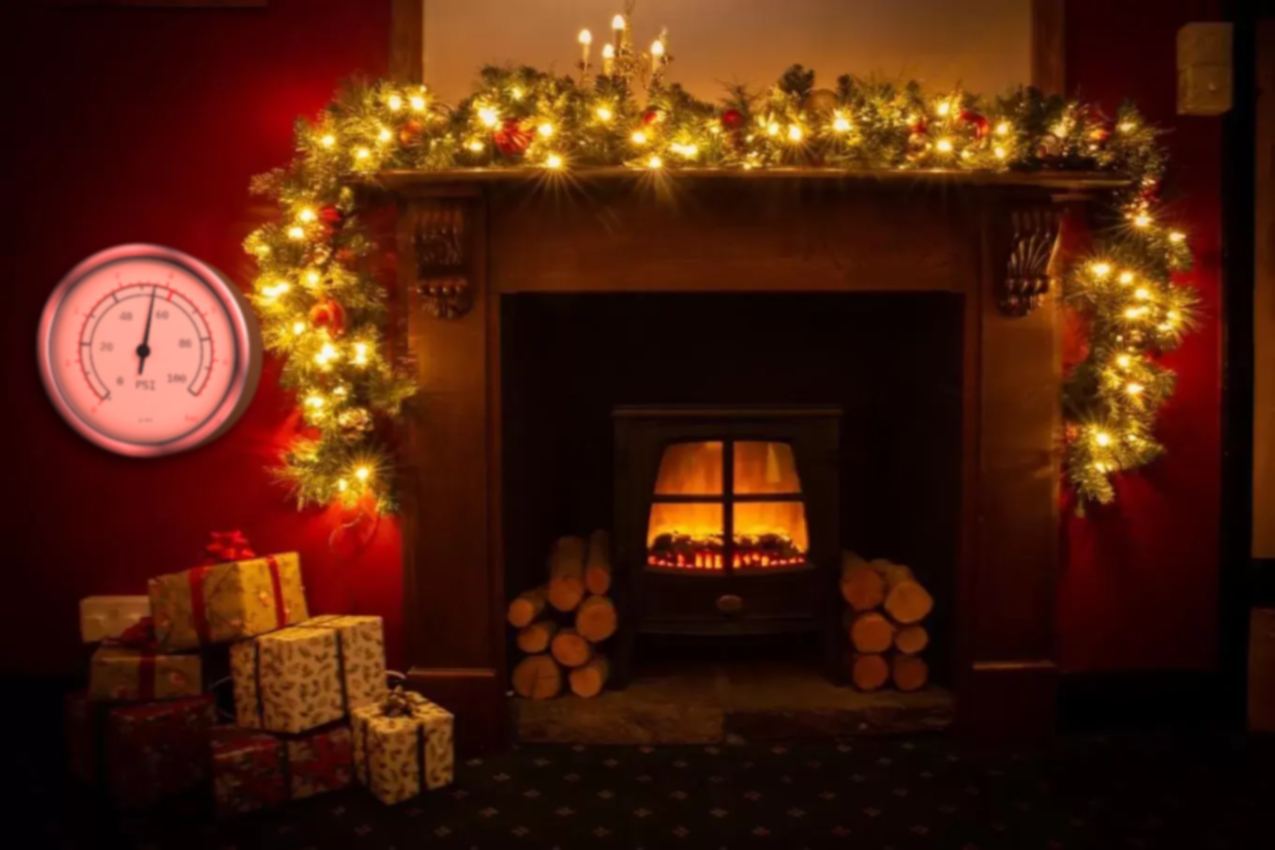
psi 55
